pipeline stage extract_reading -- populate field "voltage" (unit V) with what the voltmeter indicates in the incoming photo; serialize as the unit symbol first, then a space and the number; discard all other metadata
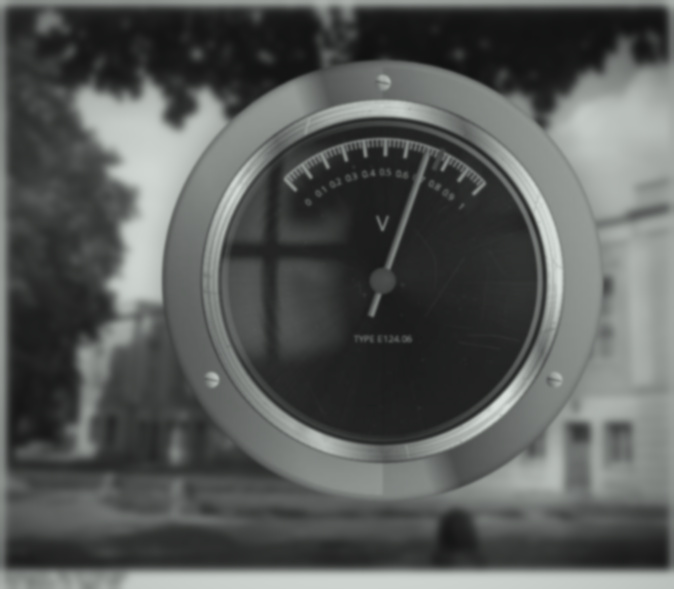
V 0.7
